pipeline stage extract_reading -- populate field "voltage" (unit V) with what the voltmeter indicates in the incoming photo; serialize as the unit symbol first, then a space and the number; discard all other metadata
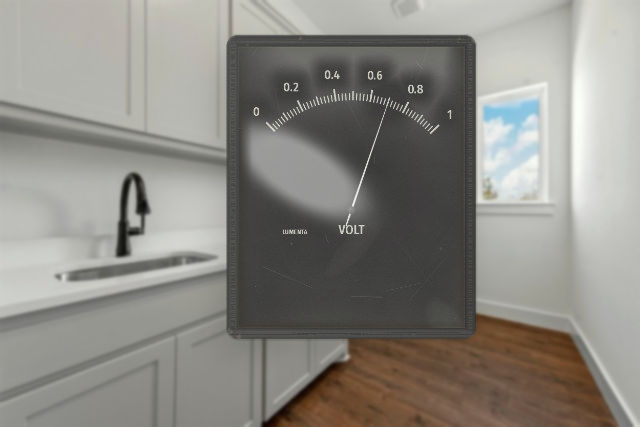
V 0.7
